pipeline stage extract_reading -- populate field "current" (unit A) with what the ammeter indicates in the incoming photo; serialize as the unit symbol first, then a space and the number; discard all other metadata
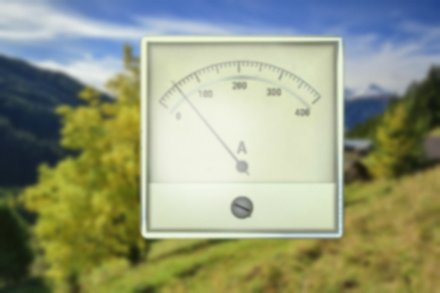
A 50
